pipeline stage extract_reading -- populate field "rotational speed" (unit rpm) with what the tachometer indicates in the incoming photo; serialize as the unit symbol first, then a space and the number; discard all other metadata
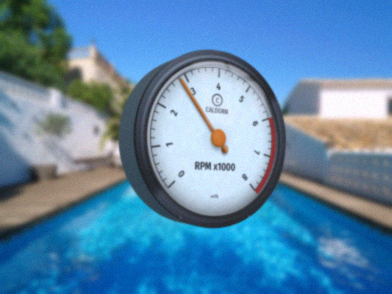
rpm 2800
